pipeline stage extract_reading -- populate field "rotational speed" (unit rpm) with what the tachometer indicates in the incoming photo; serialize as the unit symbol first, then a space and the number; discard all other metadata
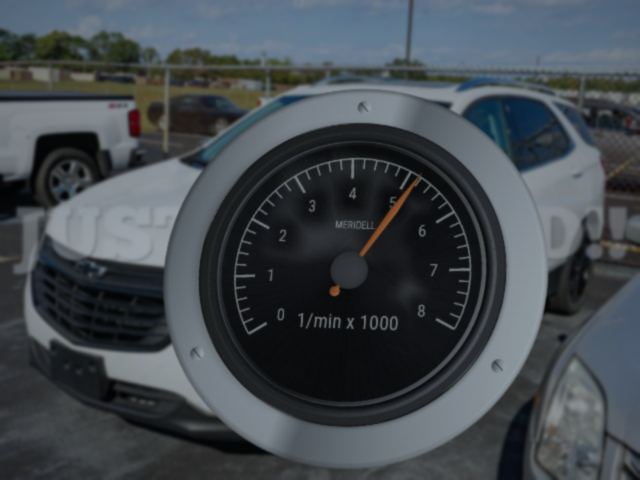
rpm 5200
